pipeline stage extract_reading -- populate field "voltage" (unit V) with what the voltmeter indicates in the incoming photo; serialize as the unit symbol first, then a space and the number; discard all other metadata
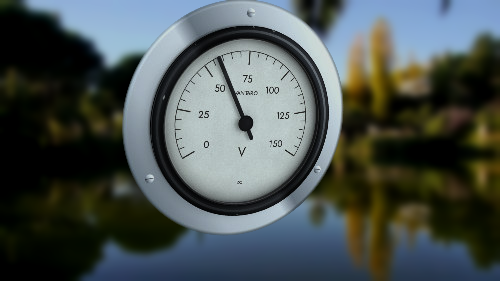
V 57.5
